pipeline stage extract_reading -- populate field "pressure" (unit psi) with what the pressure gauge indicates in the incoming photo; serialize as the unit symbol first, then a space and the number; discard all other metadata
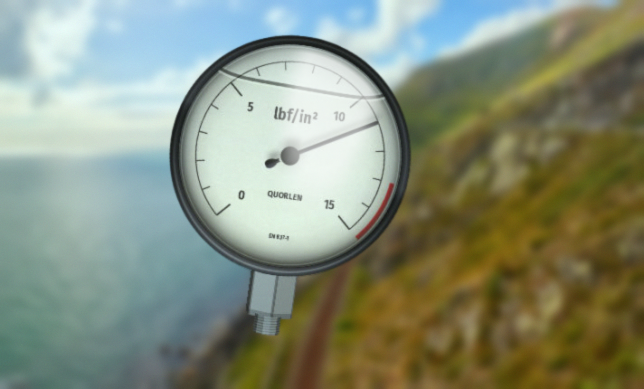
psi 11
